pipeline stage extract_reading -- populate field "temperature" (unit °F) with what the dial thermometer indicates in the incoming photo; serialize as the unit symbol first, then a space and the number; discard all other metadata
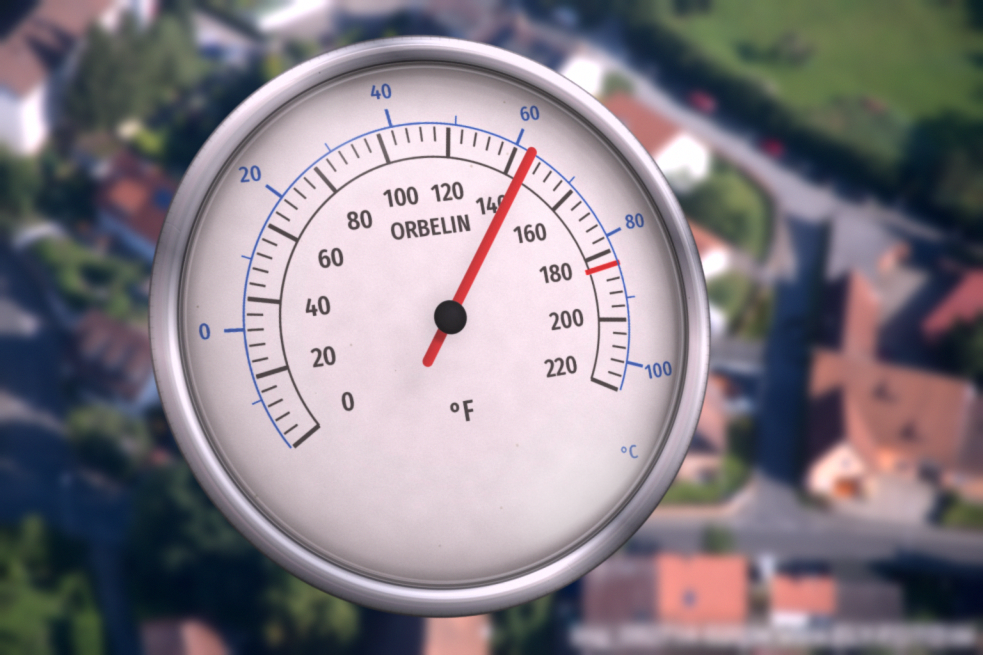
°F 144
